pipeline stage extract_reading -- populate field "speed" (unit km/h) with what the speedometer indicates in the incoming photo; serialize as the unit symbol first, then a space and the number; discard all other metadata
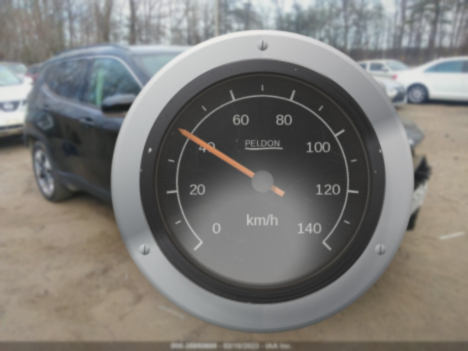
km/h 40
